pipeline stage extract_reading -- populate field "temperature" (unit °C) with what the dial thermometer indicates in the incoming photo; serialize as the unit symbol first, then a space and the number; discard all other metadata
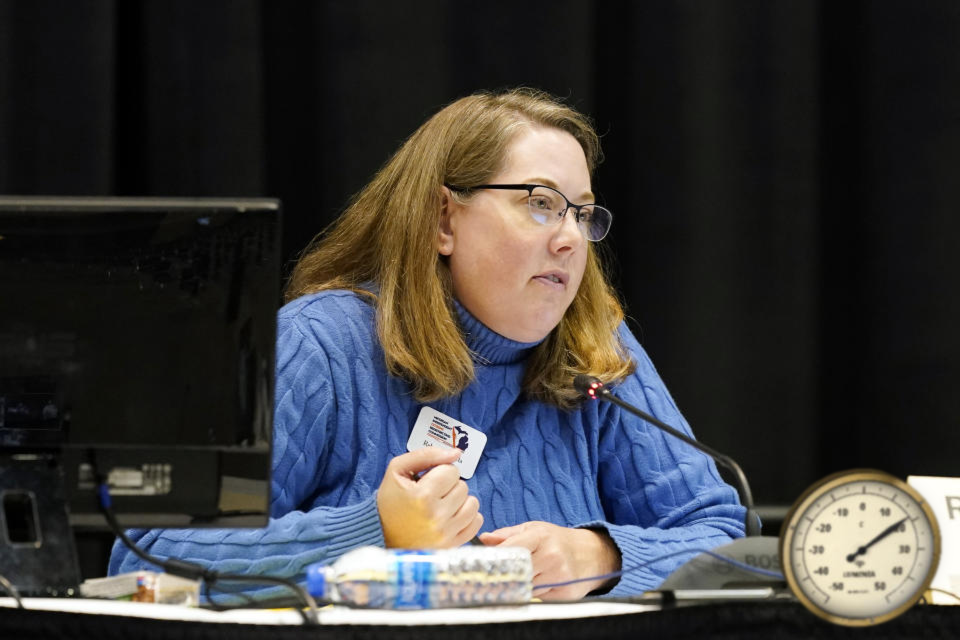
°C 17.5
